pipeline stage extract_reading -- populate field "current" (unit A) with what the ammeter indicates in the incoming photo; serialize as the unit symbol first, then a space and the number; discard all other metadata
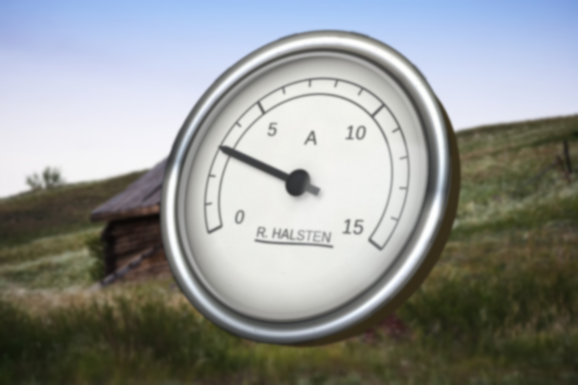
A 3
